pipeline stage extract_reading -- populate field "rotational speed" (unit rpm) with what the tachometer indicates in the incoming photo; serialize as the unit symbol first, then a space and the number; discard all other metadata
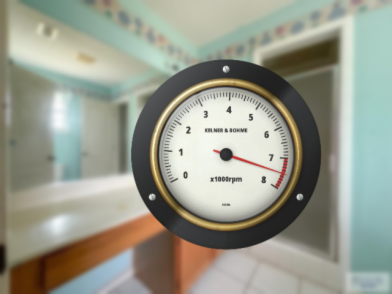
rpm 7500
